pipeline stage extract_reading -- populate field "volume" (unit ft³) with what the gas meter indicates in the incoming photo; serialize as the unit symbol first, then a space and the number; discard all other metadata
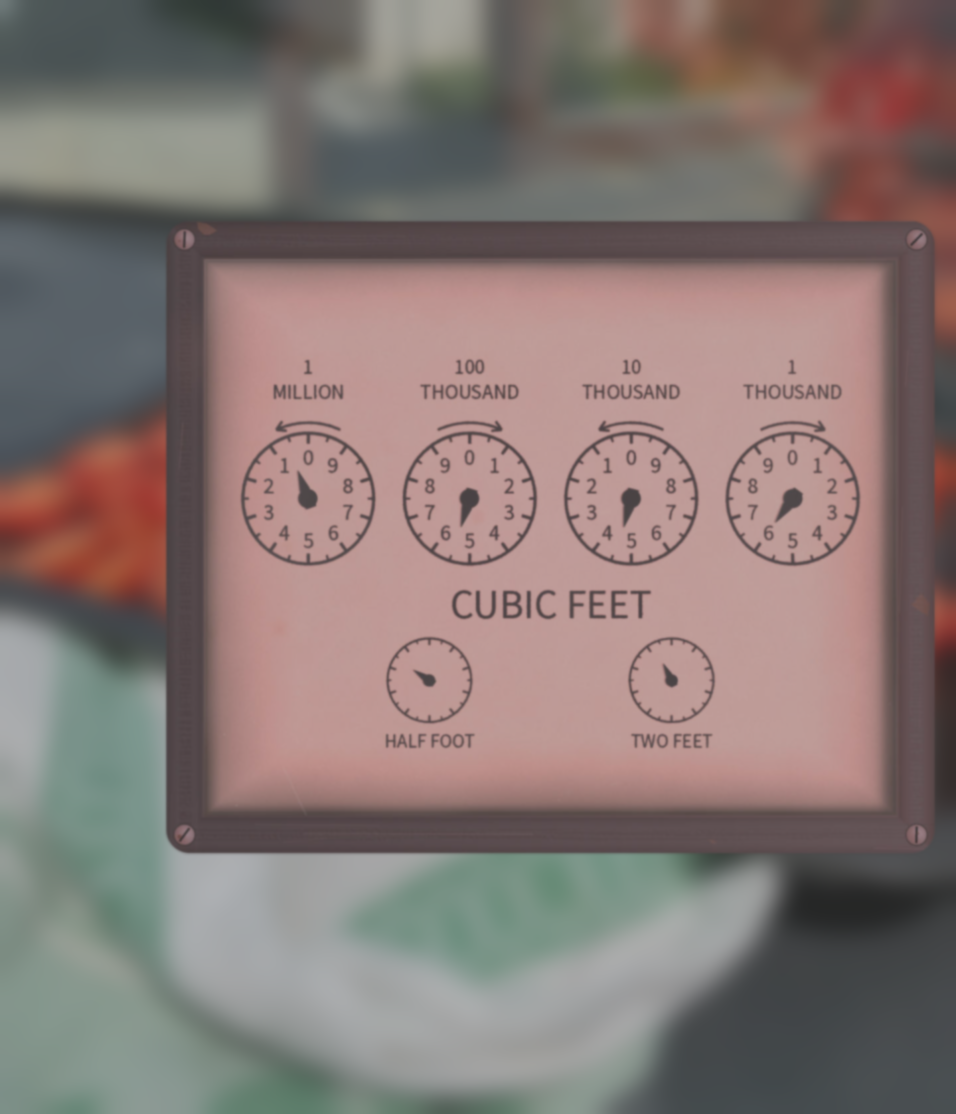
ft³ 54600
